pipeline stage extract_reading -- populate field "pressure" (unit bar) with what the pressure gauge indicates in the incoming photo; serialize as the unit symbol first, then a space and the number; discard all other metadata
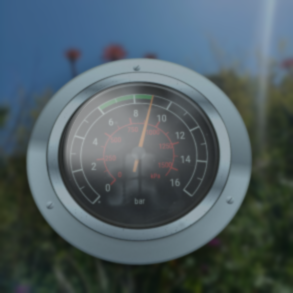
bar 9
